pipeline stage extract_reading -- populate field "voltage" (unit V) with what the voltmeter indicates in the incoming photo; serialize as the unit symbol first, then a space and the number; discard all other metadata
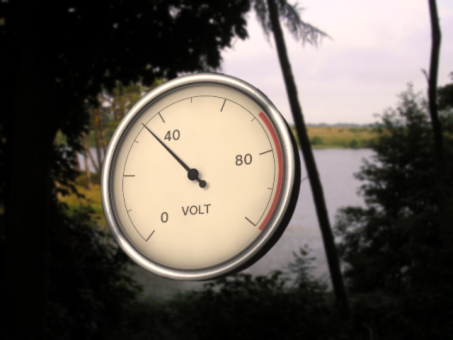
V 35
